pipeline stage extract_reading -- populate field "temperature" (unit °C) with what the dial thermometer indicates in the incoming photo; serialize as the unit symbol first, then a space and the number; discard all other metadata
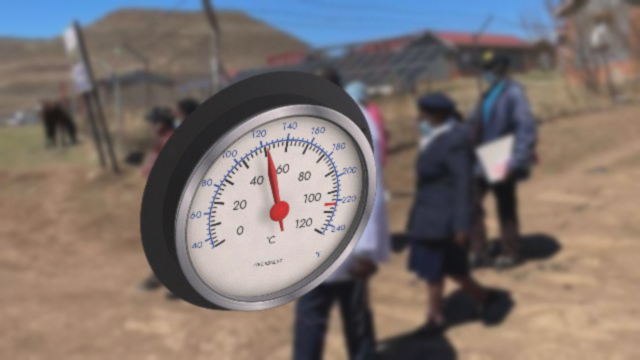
°C 50
